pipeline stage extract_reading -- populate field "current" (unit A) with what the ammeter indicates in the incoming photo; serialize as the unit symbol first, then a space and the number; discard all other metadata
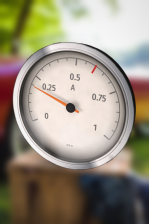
A 0.2
